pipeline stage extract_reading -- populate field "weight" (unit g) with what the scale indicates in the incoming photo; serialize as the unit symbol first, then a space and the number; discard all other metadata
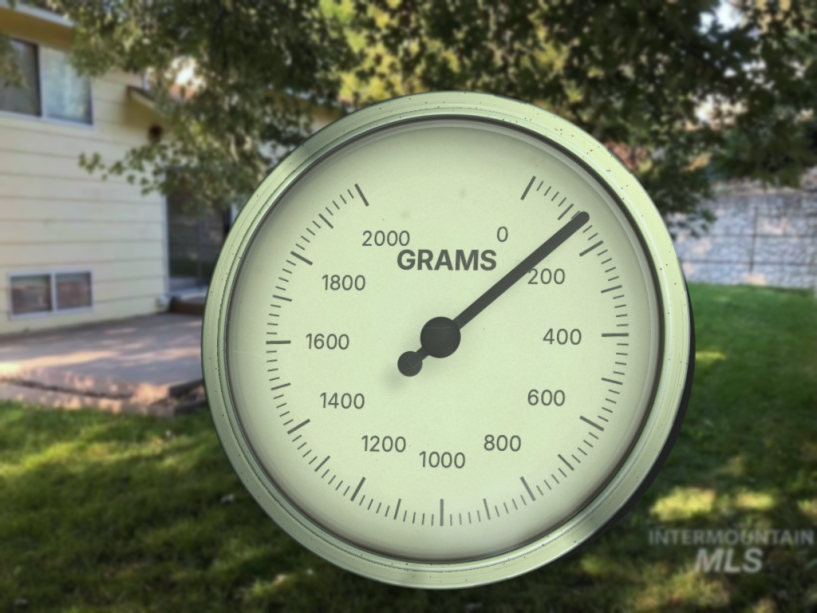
g 140
